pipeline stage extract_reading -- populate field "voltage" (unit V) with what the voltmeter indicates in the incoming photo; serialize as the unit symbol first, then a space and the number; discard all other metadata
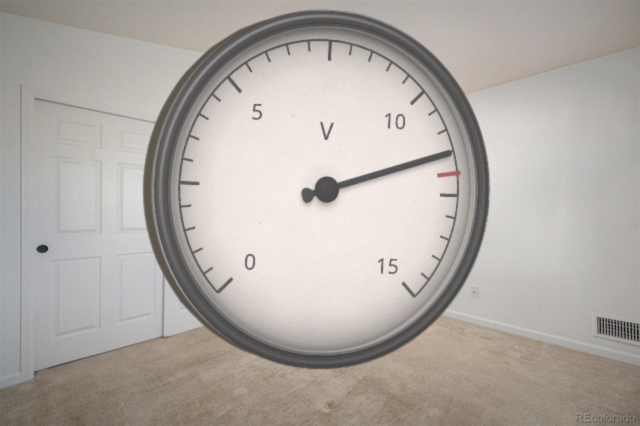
V 11.5
